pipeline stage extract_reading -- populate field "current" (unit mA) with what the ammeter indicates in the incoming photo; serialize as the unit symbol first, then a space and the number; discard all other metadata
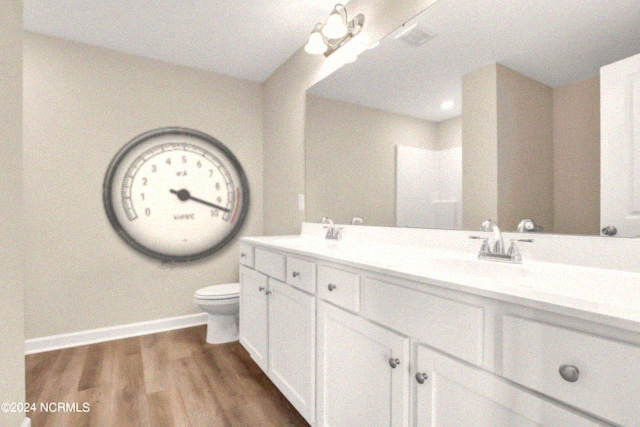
mA 9.5
